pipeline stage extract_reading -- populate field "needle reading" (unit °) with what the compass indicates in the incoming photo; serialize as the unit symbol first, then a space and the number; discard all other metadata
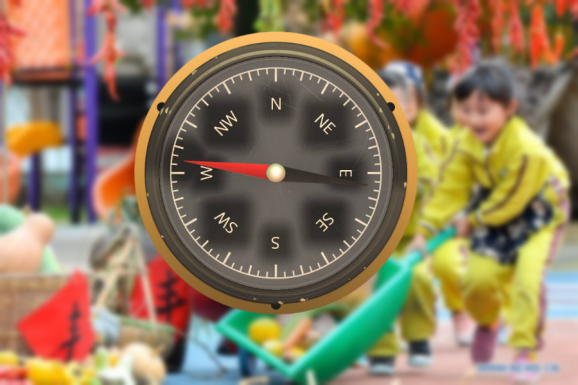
° 277.5
